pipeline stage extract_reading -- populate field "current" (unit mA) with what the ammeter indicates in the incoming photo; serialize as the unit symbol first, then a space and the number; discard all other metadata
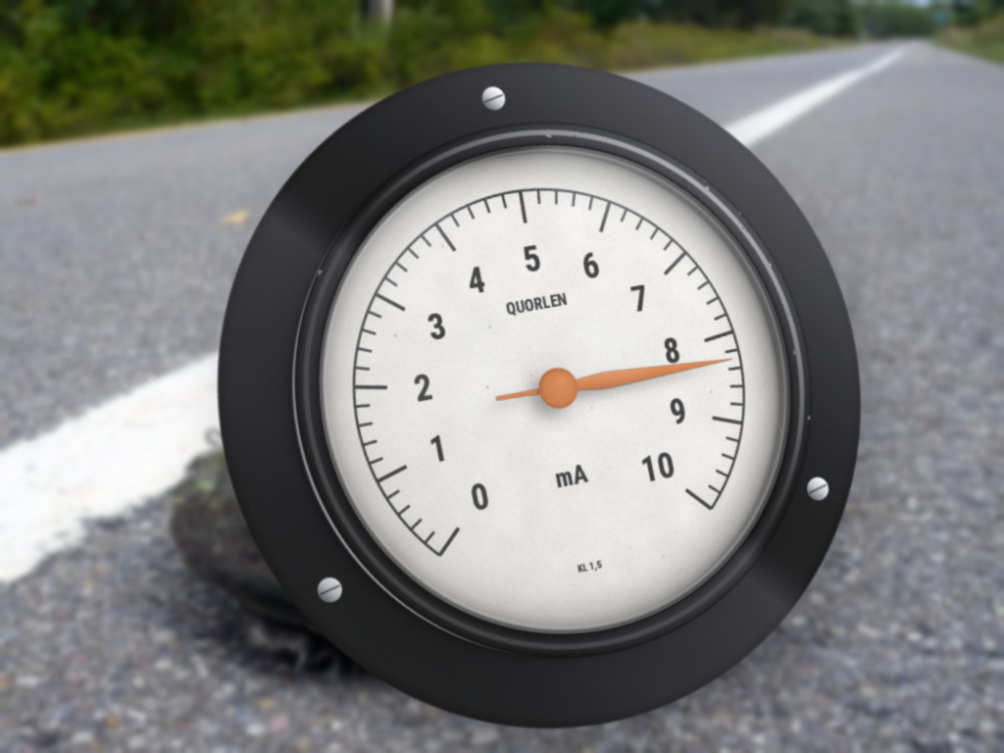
mA 8.3
